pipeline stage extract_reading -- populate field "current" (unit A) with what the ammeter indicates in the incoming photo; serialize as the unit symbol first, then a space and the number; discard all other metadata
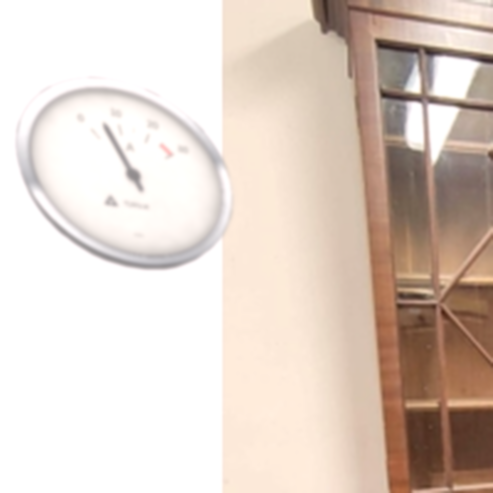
A 5
